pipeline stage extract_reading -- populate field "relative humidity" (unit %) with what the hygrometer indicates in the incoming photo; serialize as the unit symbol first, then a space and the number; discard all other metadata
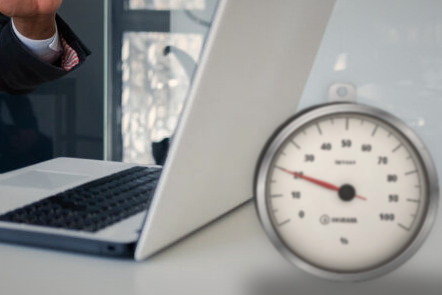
% 20
